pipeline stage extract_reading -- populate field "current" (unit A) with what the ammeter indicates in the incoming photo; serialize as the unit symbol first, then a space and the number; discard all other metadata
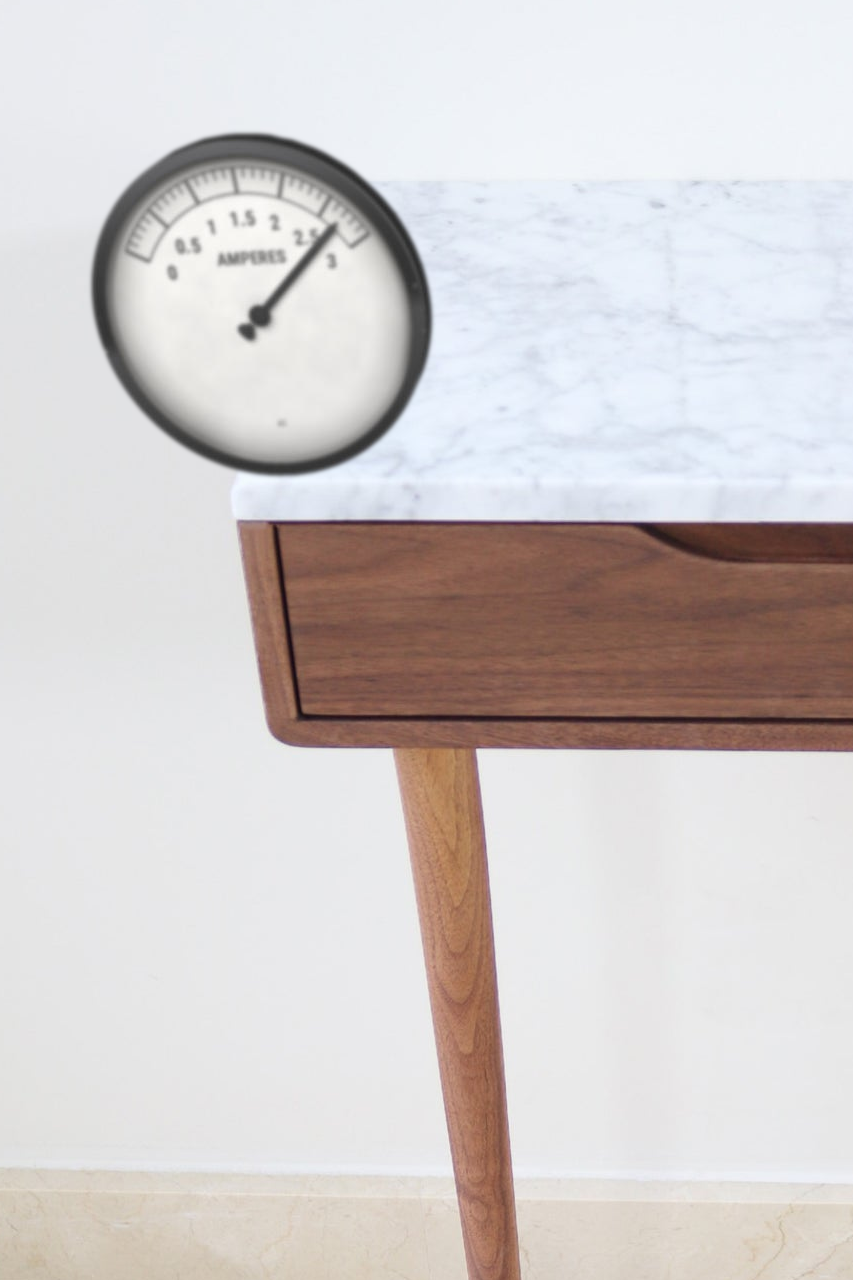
A 2.7
